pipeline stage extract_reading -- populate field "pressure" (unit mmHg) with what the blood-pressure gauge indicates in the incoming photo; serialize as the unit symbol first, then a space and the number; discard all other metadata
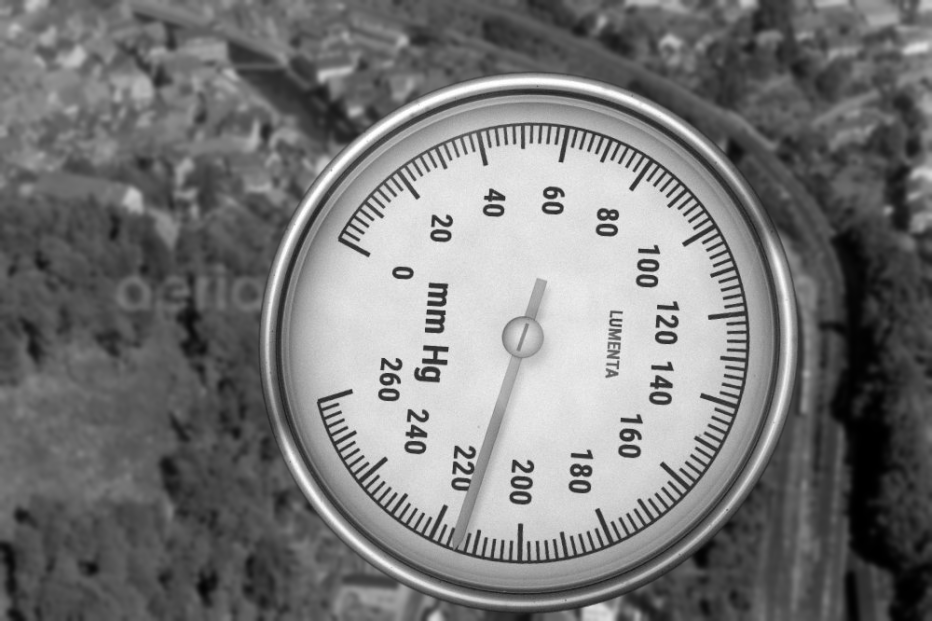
mmHg 214
